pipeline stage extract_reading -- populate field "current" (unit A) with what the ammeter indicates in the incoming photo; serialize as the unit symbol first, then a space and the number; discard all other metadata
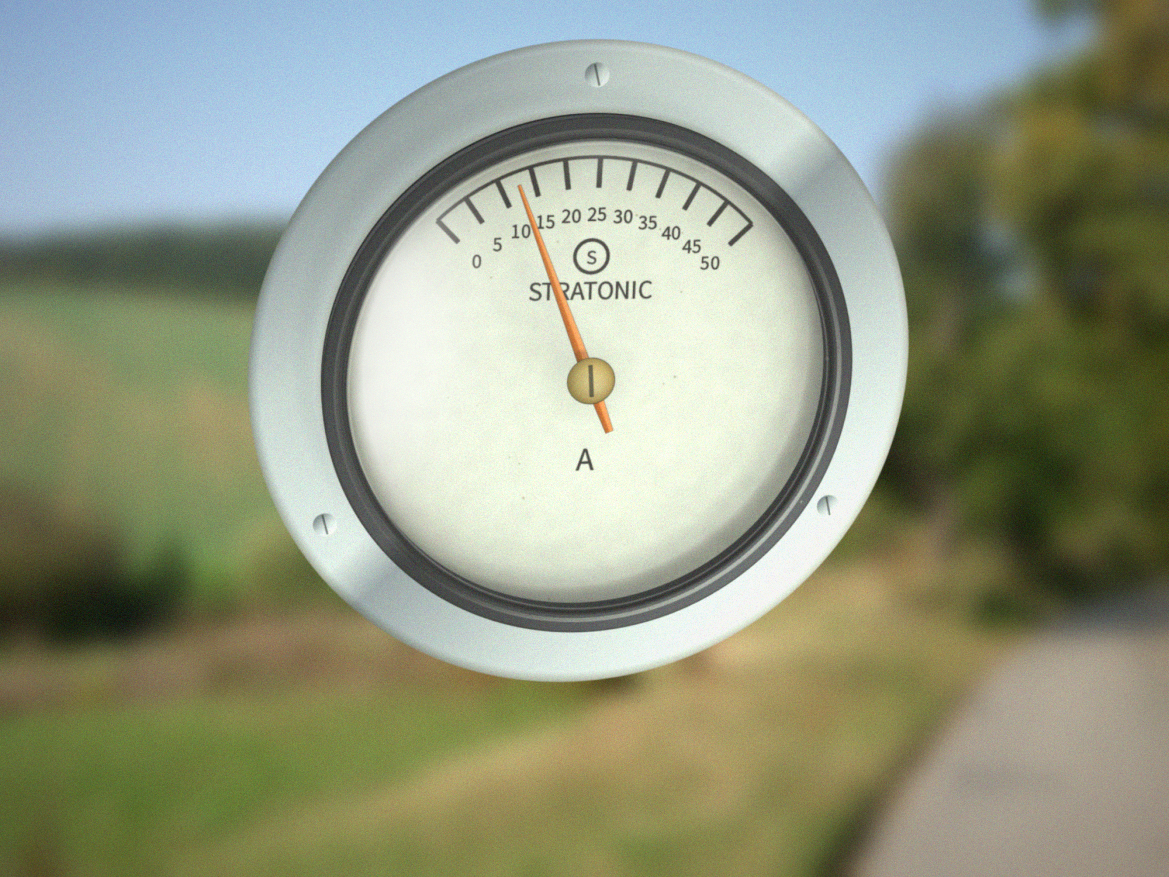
A 12.5
